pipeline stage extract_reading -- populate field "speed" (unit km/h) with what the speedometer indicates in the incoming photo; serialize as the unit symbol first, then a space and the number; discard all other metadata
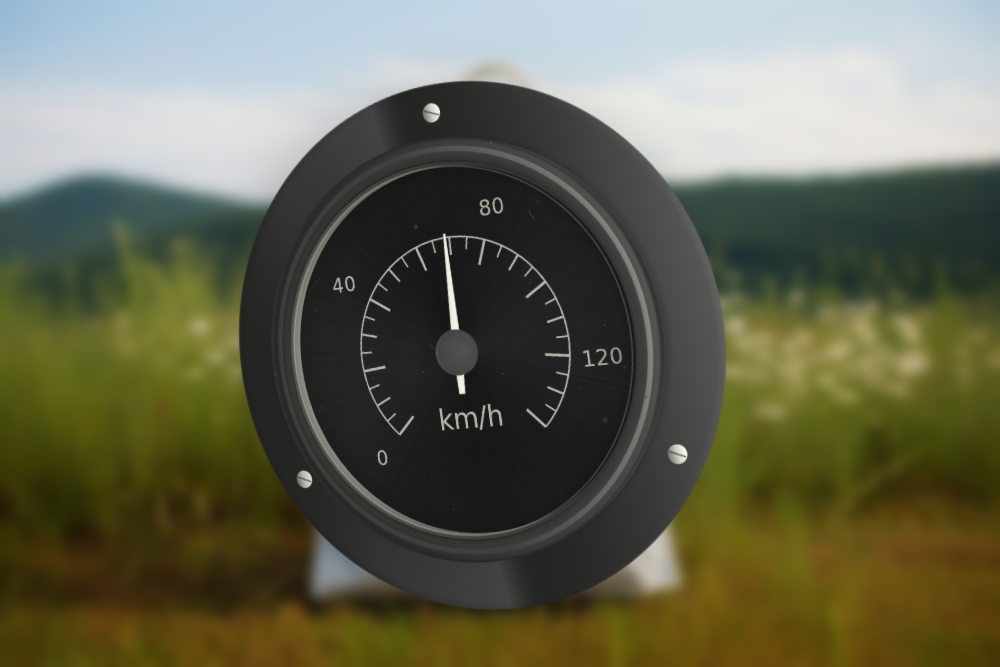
km/h 70
